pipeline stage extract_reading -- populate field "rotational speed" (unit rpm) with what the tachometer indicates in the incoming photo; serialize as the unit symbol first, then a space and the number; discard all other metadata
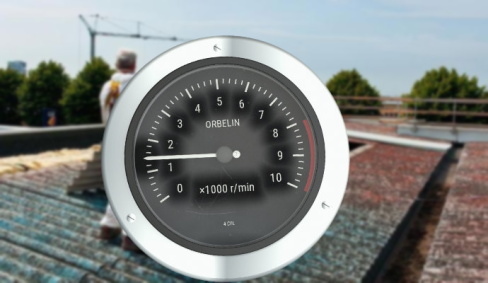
rpm 1400
